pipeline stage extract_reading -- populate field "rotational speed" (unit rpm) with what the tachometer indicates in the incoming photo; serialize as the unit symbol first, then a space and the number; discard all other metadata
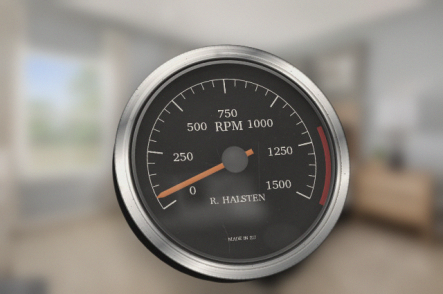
rpm 50
